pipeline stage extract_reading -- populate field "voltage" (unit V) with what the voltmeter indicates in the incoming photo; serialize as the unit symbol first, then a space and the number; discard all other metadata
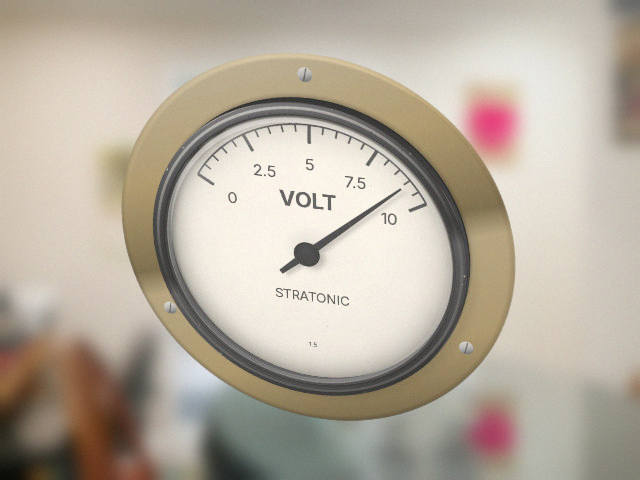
V 9
